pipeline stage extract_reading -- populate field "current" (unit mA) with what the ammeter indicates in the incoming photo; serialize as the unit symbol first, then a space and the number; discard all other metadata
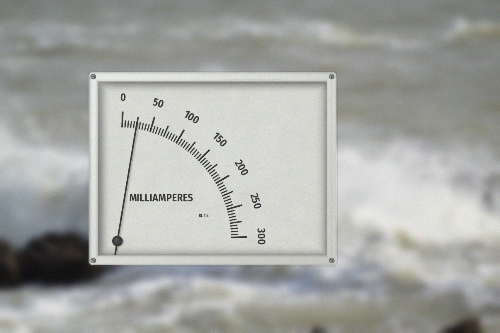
mA 25
